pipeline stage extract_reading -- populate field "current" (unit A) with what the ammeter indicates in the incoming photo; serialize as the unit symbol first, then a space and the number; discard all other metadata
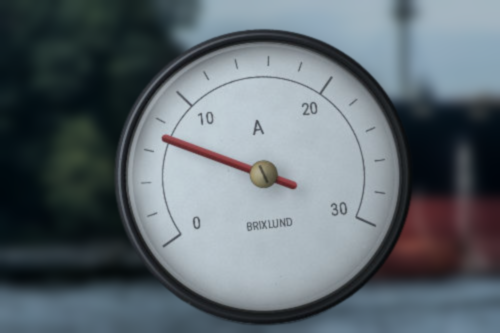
A 7
